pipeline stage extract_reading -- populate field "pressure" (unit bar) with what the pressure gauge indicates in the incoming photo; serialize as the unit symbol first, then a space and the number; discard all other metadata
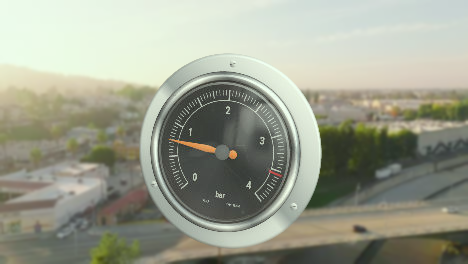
bar 0.75
